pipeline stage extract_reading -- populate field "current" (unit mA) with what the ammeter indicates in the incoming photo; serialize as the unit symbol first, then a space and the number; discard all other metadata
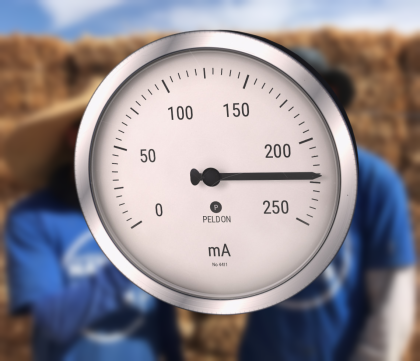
mA 220
